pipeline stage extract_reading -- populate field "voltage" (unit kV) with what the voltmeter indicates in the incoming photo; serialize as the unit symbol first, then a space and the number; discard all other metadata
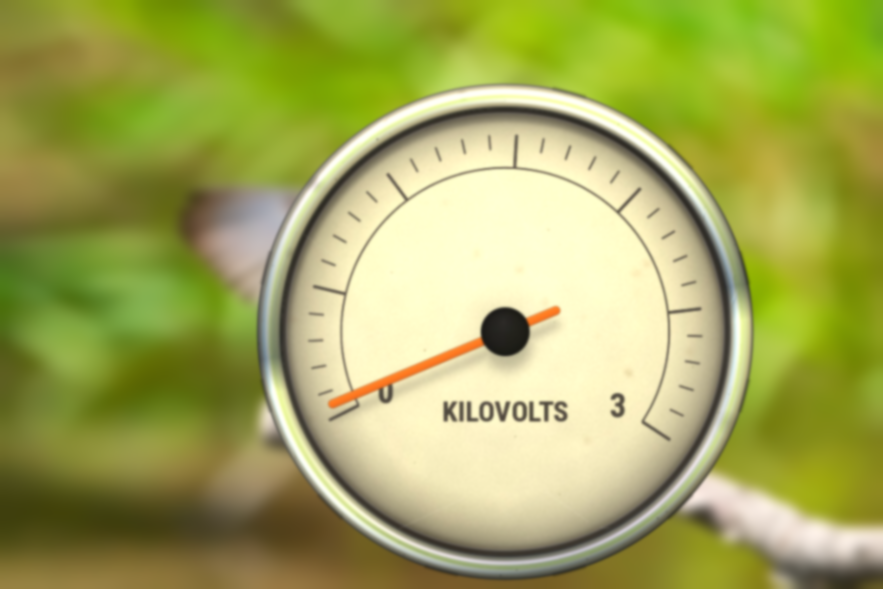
kV 0.05
